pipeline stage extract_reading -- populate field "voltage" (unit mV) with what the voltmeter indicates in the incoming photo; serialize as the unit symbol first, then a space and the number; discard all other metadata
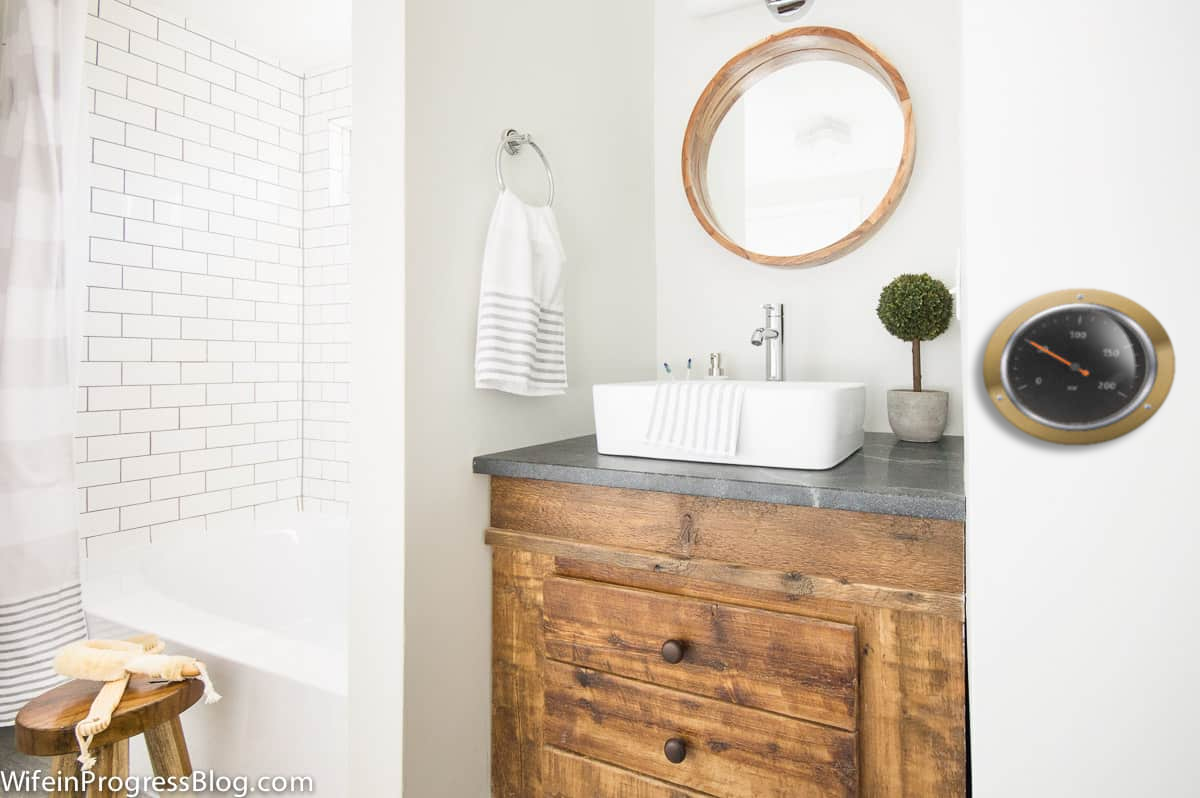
mV 50
